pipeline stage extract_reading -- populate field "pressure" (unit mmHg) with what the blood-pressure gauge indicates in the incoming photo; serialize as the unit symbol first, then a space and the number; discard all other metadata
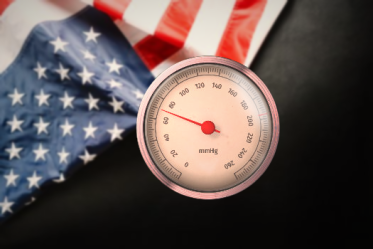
mmHg 70
